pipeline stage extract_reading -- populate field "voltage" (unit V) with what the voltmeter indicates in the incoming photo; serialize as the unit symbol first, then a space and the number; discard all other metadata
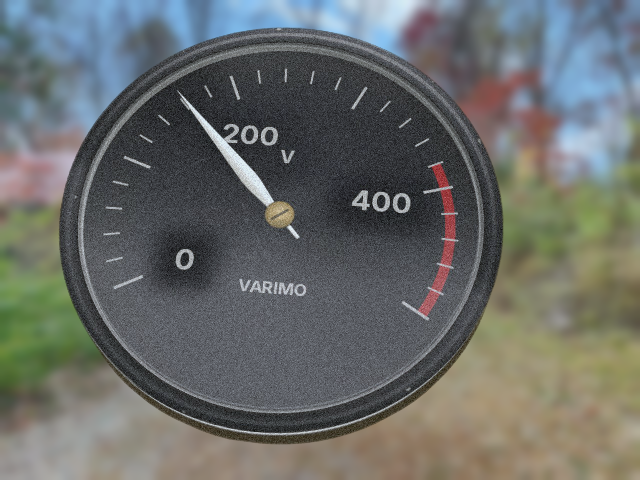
V 160
